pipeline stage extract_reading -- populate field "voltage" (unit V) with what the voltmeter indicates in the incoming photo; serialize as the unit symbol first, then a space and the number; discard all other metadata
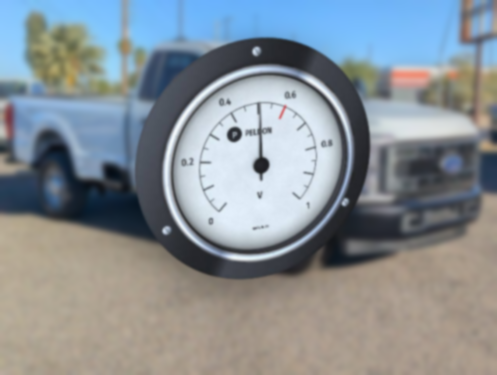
V 0.5
